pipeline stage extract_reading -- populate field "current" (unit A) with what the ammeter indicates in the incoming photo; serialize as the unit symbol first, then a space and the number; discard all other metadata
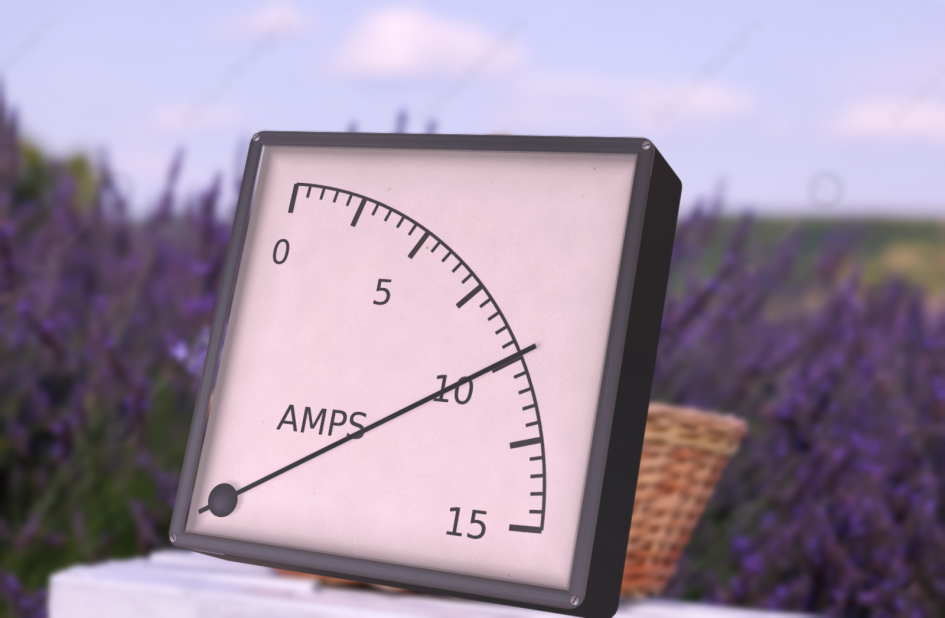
A 10
